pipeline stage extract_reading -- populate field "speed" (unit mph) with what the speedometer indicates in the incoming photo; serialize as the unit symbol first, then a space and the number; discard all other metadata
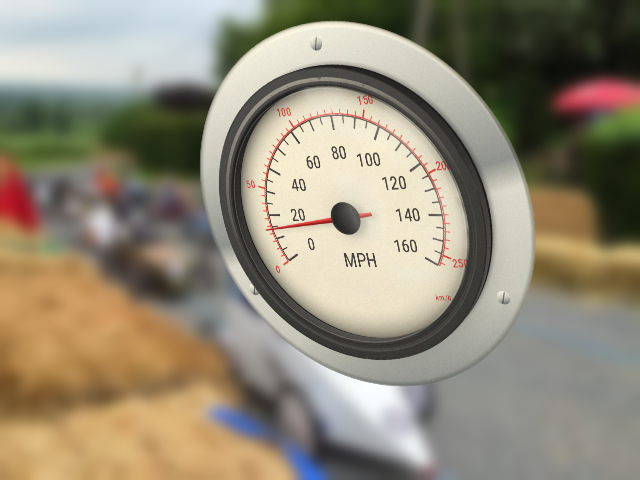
mph 15
